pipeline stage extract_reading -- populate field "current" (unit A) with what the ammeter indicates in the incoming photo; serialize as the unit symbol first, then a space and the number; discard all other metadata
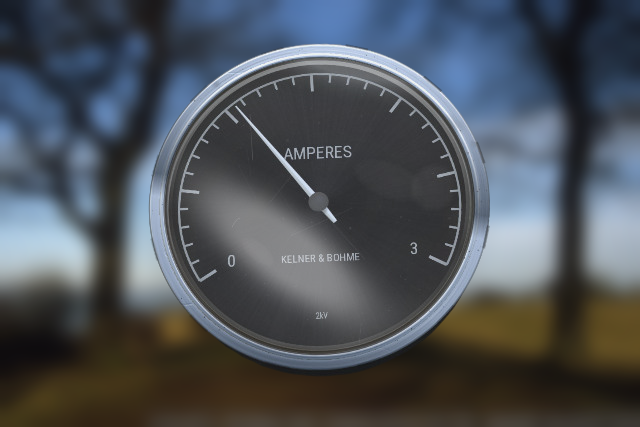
A 1.05
